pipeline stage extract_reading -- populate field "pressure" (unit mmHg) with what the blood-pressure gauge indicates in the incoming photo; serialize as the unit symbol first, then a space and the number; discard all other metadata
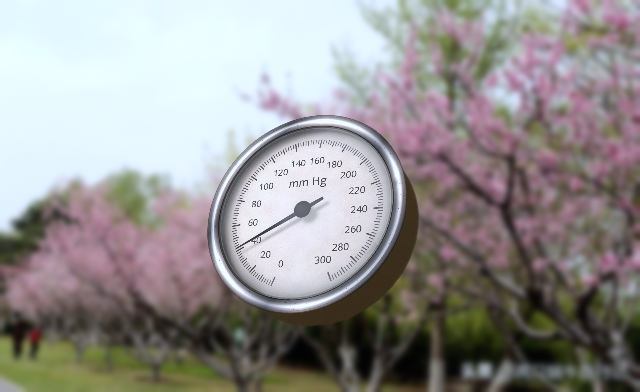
mmHg 40
